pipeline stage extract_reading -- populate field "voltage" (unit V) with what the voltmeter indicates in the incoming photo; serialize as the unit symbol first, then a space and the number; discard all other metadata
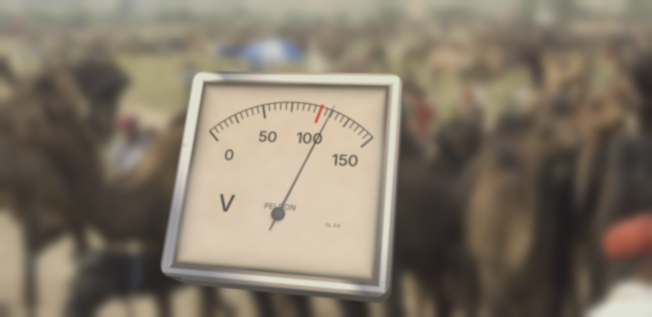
V 110
